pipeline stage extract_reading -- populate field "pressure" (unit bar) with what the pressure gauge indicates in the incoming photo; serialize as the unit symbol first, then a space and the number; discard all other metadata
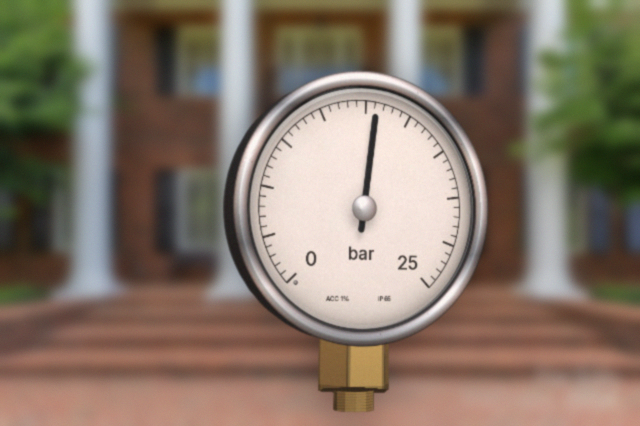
bar 13
